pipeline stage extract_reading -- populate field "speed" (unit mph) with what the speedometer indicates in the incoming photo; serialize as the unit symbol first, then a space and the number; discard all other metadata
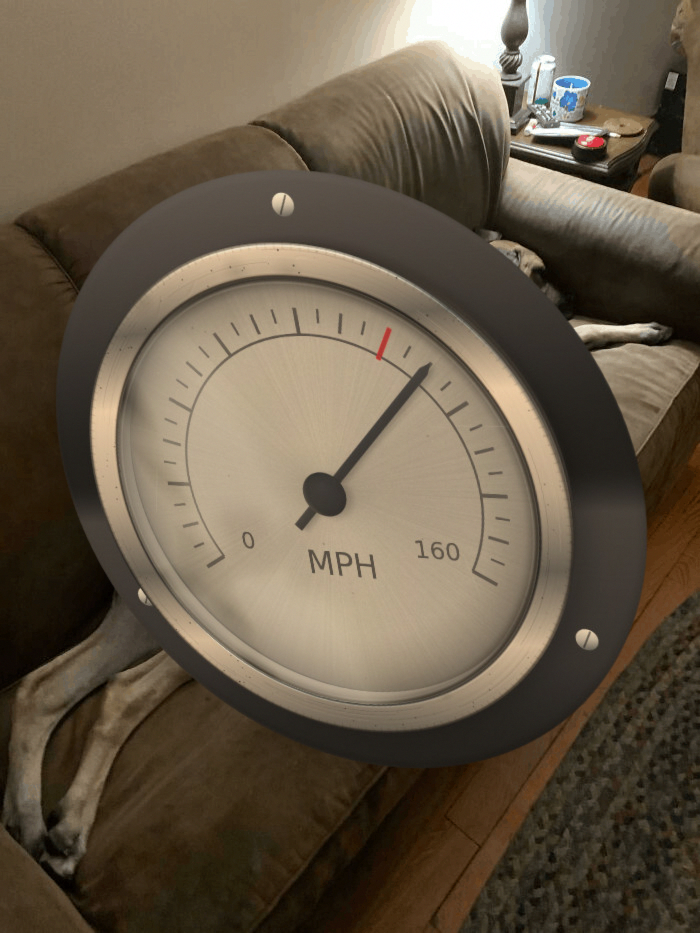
mph 110
